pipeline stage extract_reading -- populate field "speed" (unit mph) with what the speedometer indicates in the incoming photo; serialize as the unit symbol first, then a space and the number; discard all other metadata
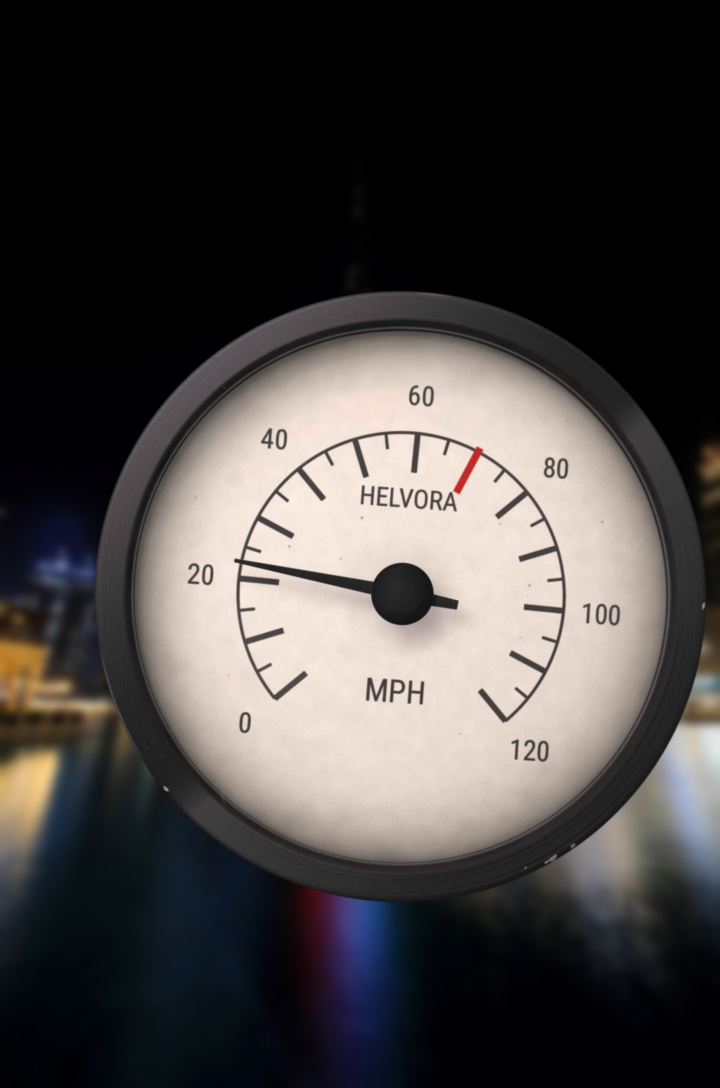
mph 22.5
